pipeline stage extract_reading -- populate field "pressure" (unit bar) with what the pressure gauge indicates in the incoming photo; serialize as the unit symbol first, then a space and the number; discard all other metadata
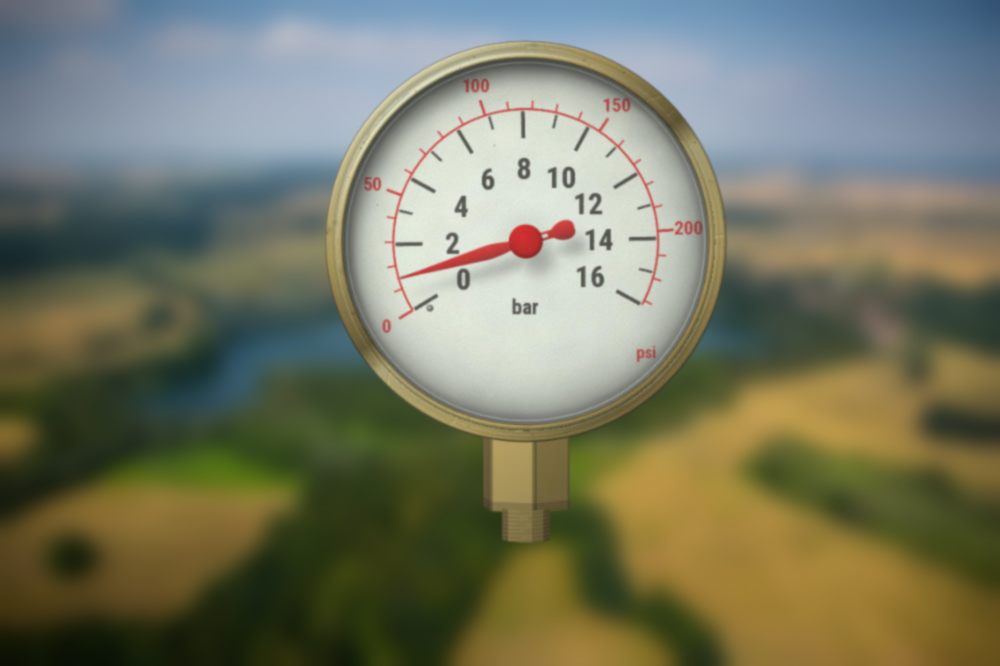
bar 1
